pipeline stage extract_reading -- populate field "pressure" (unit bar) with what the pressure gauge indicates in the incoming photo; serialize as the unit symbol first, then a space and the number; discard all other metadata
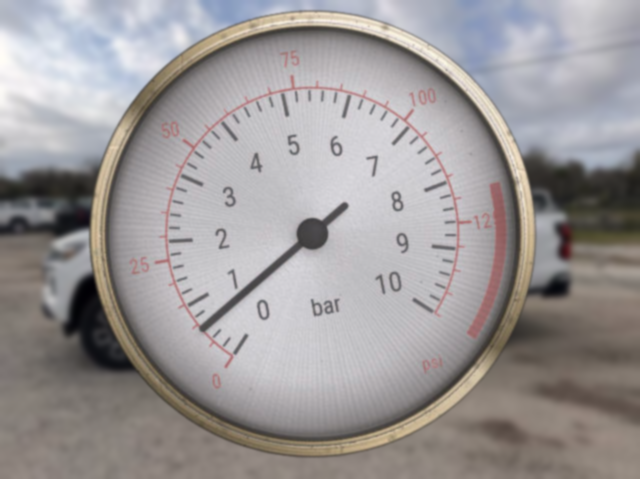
bar 0.6
